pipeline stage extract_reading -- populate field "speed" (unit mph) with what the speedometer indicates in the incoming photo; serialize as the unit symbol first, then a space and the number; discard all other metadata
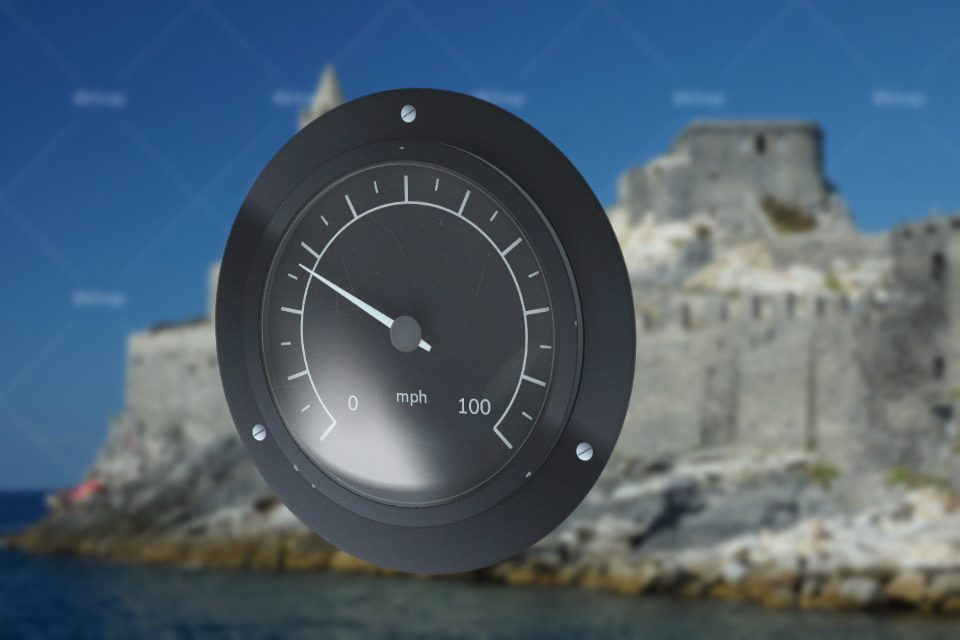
mph 27.5
